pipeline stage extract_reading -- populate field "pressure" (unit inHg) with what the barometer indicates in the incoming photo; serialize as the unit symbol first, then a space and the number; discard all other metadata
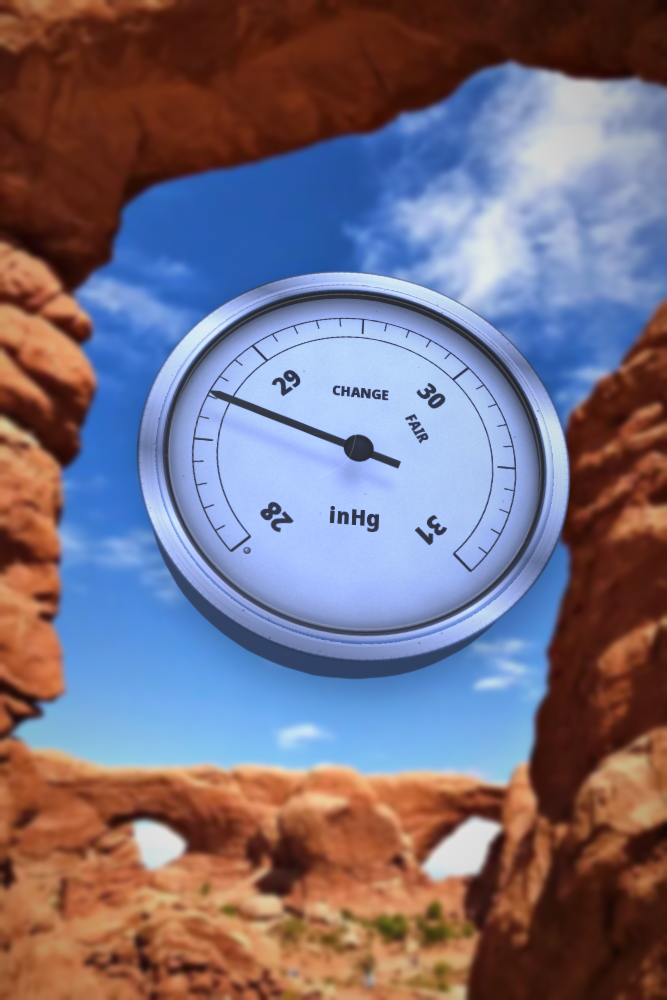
inHg 28.7
